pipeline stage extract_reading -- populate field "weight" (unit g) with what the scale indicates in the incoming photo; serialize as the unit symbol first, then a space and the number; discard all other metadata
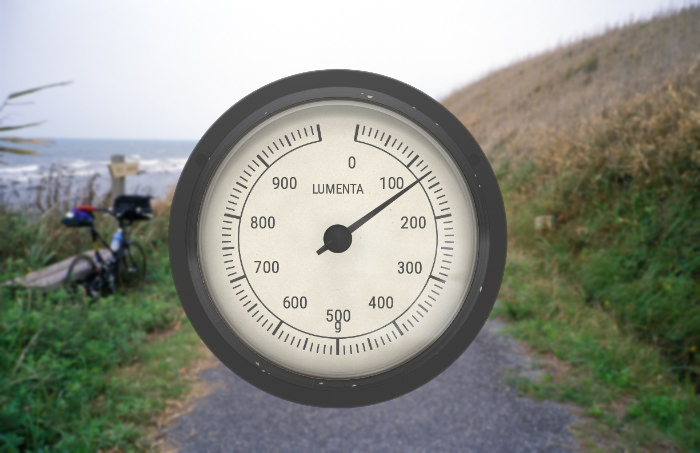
g 130
